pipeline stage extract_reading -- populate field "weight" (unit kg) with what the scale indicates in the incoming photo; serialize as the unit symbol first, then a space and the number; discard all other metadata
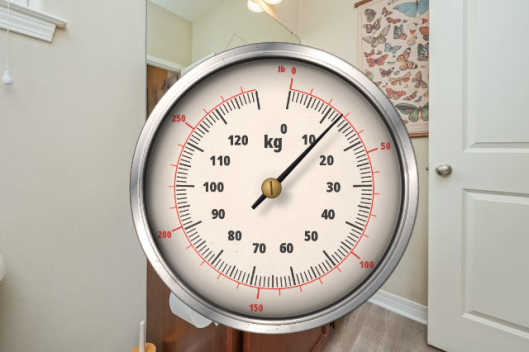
kg 13
